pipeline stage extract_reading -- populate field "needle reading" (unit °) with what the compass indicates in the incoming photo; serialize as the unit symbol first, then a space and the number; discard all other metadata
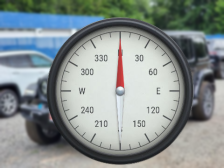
° 0
